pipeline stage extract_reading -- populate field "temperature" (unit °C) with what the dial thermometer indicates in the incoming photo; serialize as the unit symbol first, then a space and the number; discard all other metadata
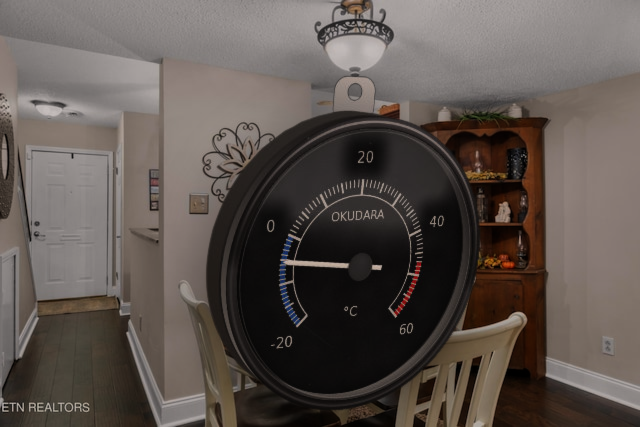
°C -5
